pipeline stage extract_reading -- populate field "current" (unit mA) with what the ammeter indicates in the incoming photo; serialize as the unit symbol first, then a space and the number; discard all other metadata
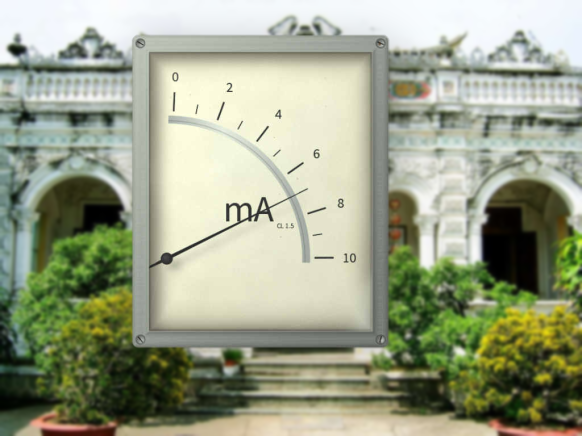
mA 7
